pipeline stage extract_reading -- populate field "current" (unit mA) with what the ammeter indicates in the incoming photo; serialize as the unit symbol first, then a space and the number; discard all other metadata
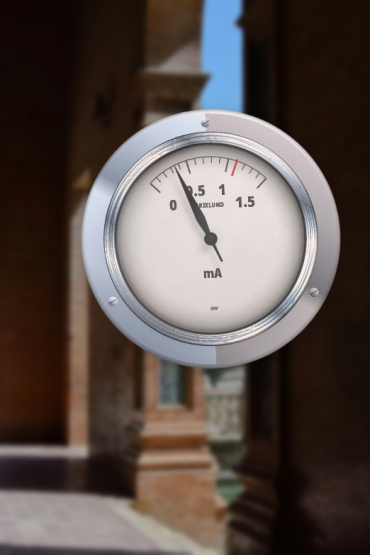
mA 0.35
